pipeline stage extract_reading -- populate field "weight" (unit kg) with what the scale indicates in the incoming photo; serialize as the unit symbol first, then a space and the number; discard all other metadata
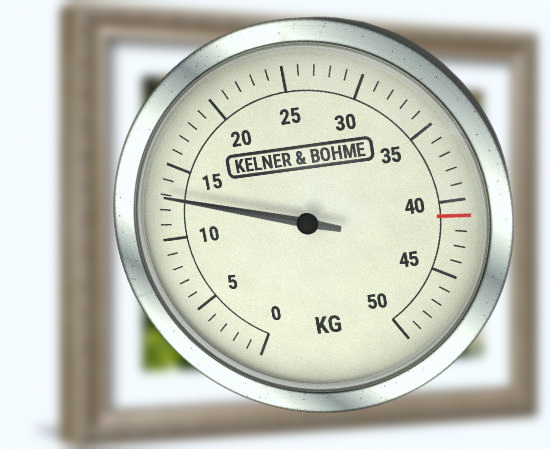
kg 13
